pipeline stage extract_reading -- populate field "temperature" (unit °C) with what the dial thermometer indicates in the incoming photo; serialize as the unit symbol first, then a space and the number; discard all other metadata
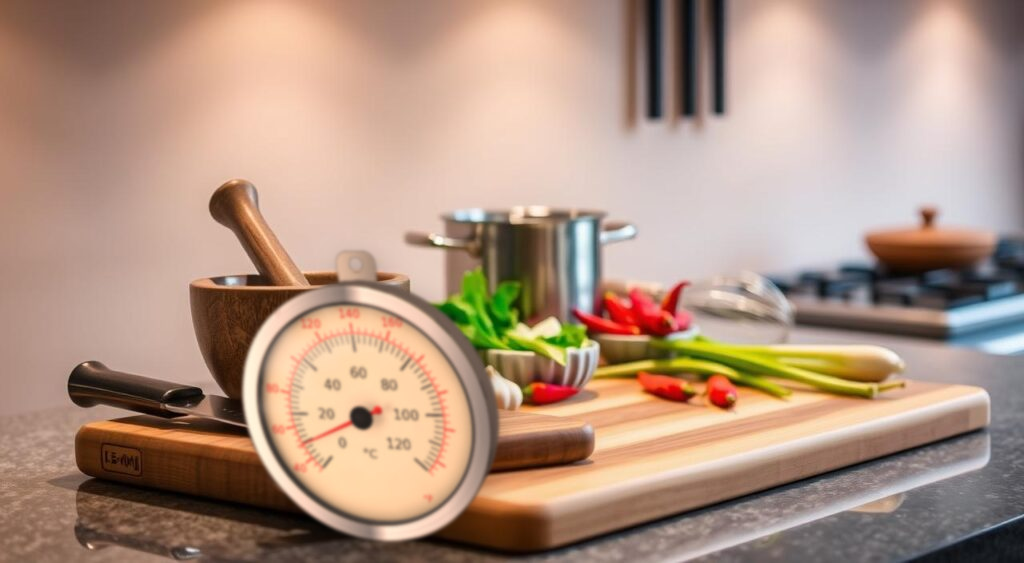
°C 10
